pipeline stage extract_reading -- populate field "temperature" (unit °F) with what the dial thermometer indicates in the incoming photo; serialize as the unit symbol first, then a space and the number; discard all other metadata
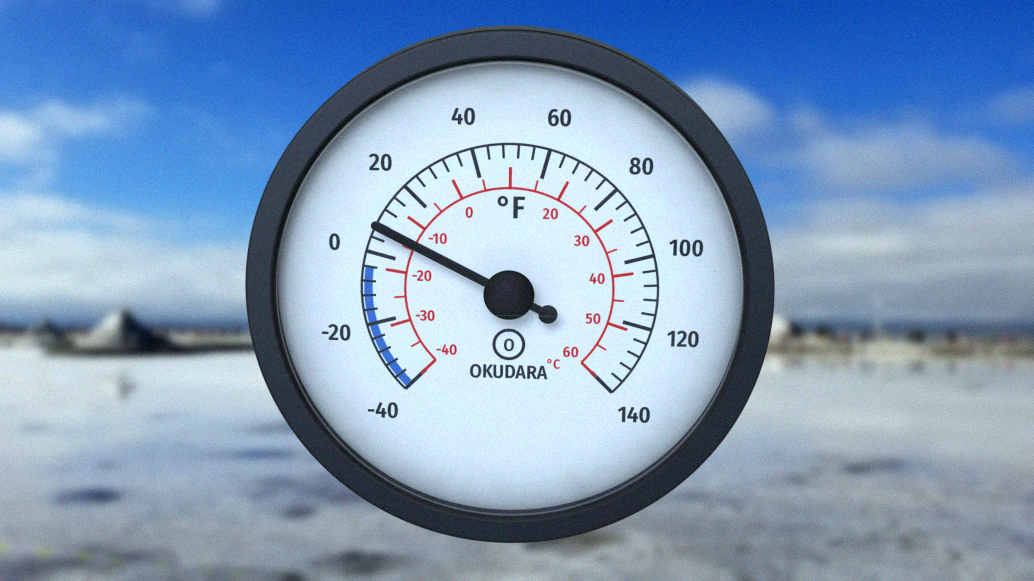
°F 8
